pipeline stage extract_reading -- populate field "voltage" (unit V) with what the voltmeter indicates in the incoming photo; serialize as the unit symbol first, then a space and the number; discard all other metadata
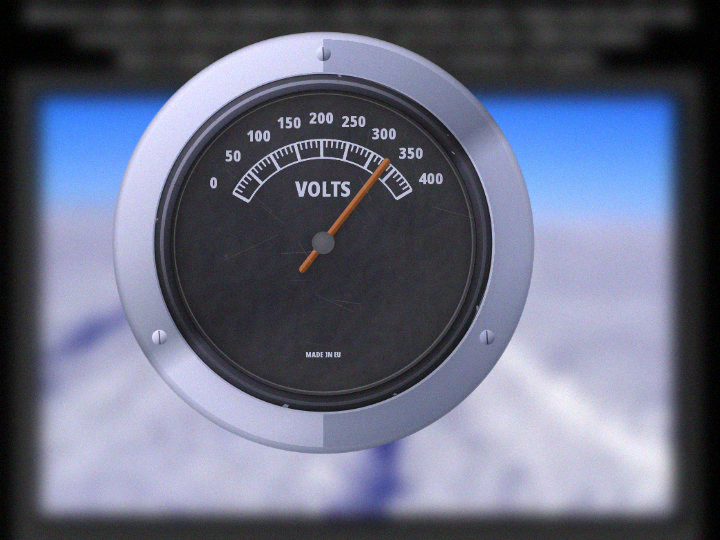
V 330
